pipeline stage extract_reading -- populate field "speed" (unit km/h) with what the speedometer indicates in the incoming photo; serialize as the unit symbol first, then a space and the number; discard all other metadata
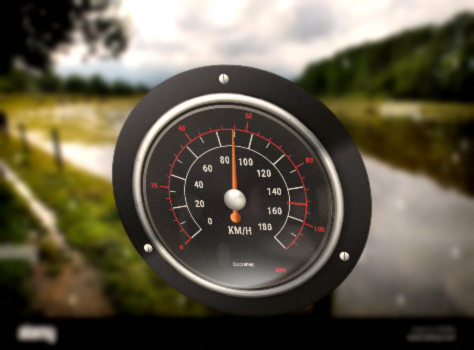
km/h 90
